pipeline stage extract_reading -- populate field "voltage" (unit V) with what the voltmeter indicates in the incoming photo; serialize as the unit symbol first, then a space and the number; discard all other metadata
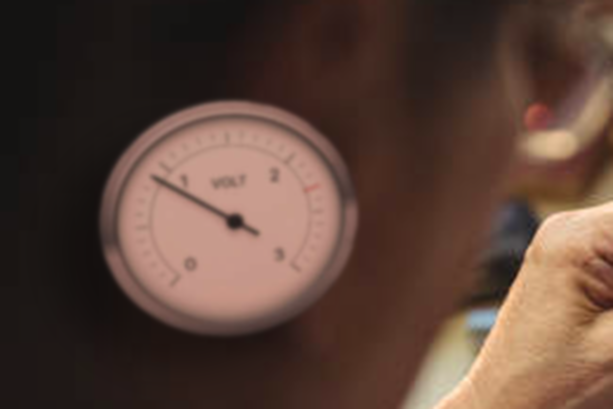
V 0.9
